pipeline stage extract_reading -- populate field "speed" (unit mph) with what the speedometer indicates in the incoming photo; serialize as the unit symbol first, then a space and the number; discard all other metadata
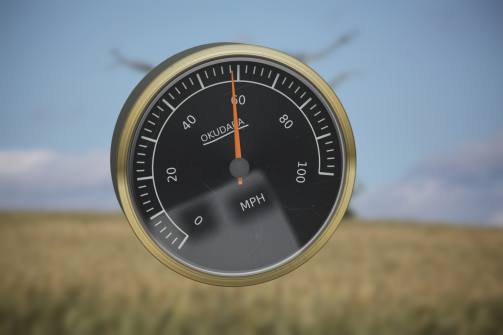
mph 58
